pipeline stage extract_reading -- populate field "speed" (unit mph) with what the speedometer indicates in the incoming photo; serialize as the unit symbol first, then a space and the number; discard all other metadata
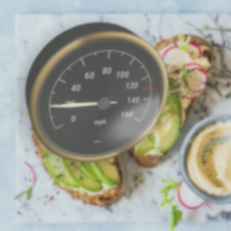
mph 20
